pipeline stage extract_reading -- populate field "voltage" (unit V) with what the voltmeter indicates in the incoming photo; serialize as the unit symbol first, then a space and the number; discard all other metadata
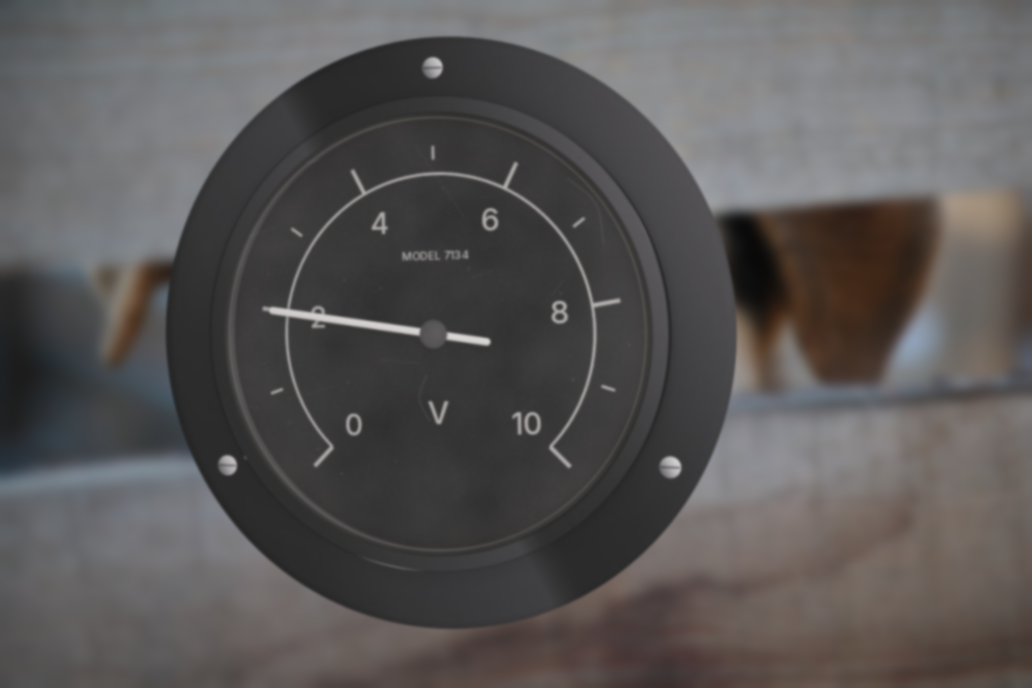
V 2
